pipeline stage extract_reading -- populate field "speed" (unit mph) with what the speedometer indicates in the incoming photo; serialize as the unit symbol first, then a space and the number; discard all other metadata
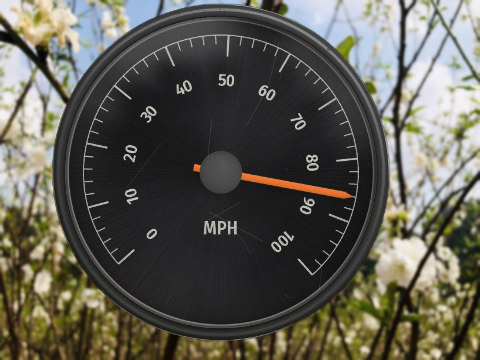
mph 86
